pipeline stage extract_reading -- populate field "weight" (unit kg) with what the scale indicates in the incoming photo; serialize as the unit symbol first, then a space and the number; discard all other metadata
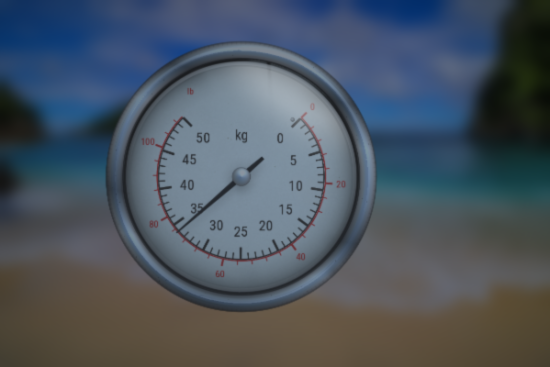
kg 34
